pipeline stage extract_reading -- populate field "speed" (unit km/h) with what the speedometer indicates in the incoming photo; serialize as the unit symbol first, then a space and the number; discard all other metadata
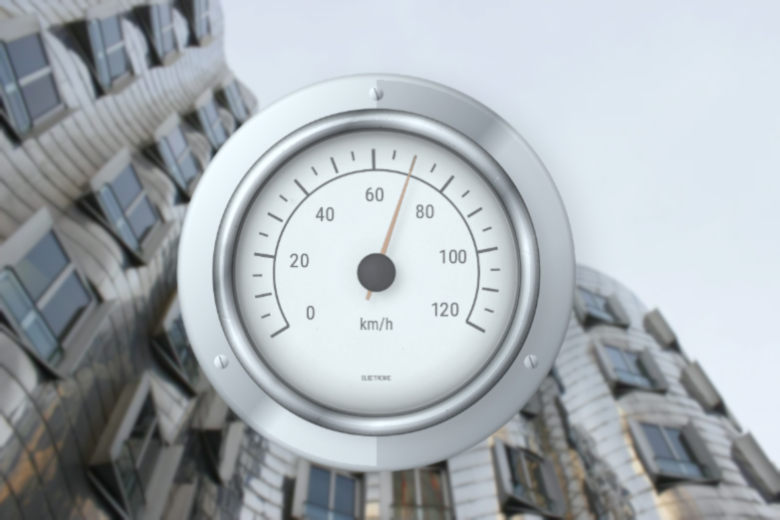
km/h 70
